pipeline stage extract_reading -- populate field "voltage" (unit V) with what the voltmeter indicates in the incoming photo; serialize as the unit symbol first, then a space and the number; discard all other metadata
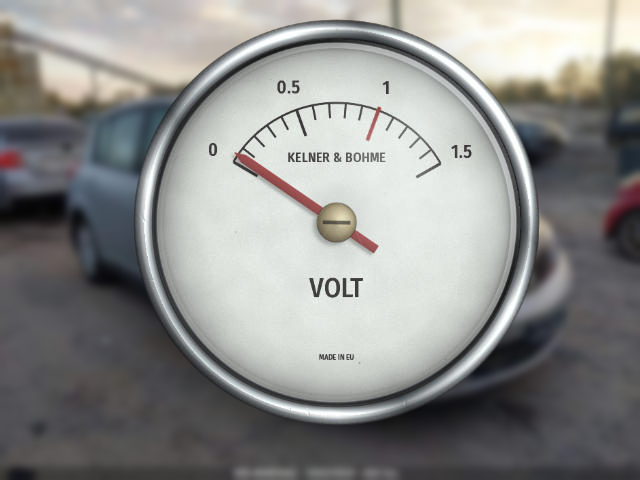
V 0.05
